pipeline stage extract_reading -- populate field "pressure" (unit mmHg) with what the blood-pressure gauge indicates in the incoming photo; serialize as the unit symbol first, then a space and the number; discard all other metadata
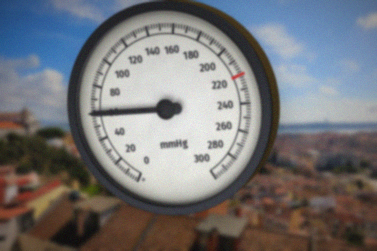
mmHg 60
